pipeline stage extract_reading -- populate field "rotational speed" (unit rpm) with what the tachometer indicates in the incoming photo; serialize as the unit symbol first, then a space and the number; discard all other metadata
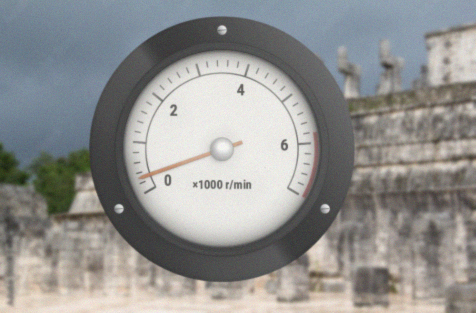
rpm 300
